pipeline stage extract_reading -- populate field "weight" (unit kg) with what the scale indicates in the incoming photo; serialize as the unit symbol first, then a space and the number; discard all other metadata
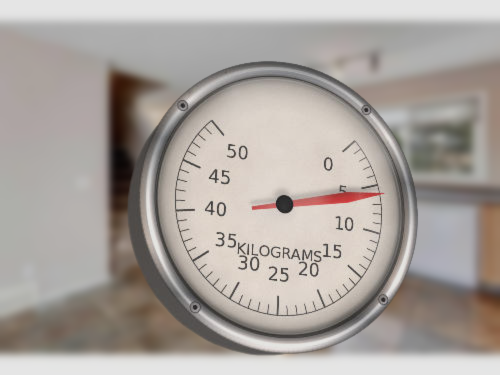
kg 6
